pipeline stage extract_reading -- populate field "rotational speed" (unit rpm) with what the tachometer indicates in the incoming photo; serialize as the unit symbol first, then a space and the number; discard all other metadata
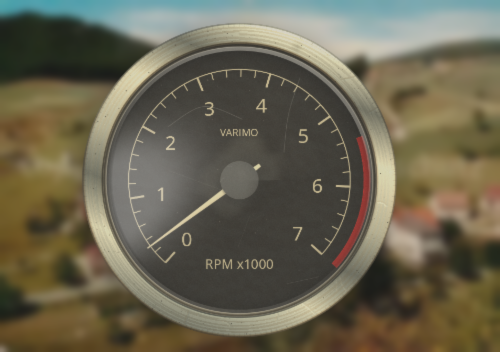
rpm 300
